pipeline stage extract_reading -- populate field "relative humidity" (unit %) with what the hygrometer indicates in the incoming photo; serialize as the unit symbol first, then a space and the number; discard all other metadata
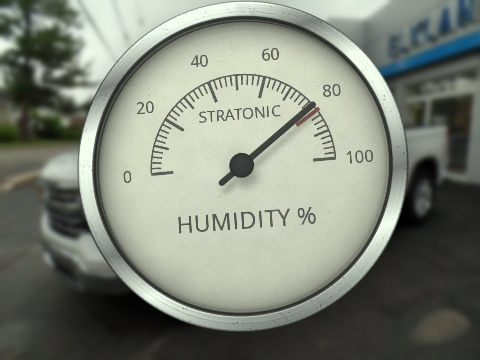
% 80
